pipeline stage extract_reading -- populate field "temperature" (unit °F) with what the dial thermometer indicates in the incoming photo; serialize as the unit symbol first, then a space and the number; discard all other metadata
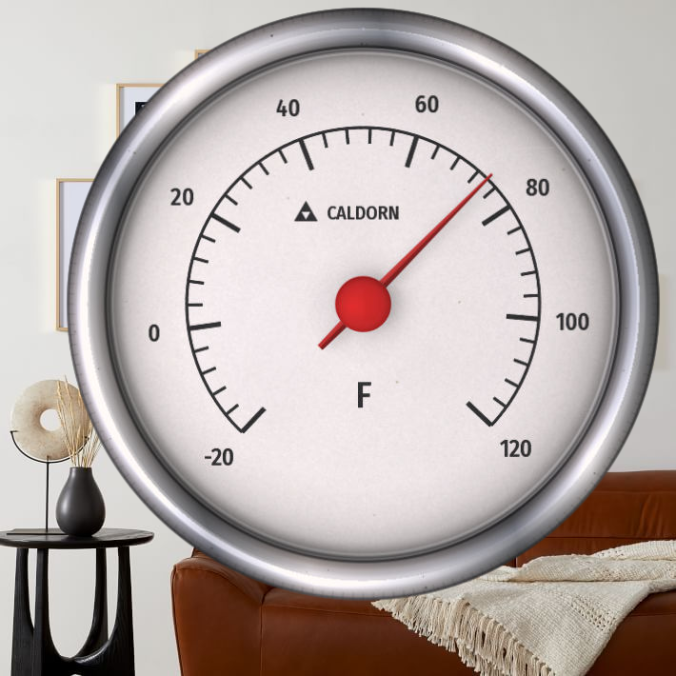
°F 74
